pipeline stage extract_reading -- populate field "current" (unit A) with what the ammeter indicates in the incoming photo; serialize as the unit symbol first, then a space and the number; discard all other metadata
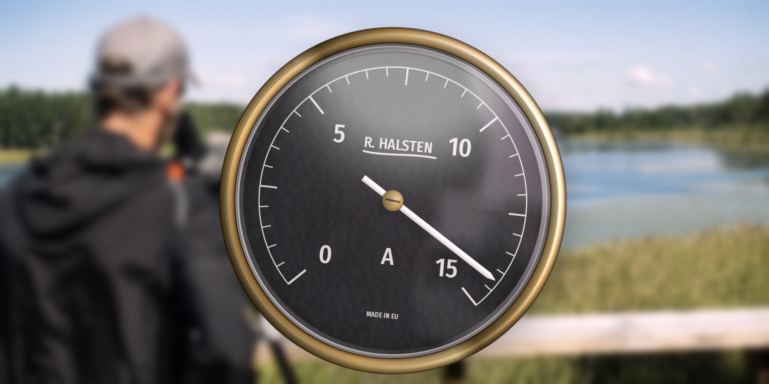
A 14.25
